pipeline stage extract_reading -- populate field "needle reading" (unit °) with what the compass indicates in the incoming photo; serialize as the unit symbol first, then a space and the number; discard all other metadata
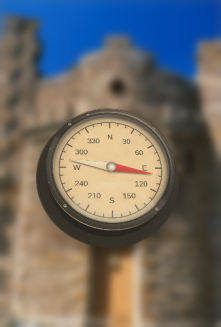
° 100
